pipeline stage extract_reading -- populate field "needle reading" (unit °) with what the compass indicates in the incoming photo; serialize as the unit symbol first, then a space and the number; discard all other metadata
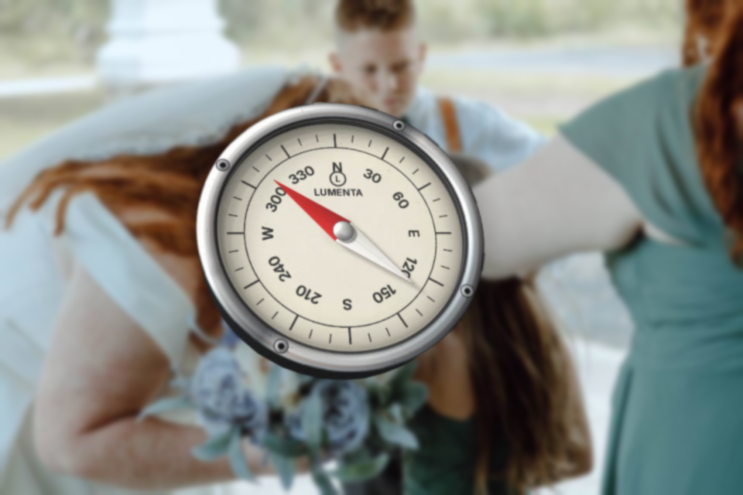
° 310
